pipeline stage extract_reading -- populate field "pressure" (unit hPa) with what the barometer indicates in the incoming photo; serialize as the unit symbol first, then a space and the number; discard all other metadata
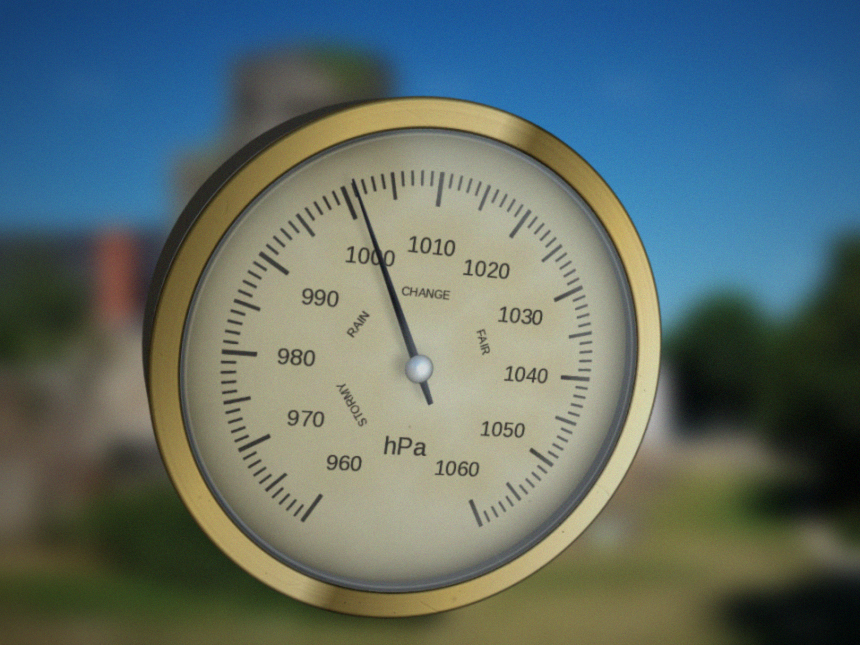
hPa 1001
